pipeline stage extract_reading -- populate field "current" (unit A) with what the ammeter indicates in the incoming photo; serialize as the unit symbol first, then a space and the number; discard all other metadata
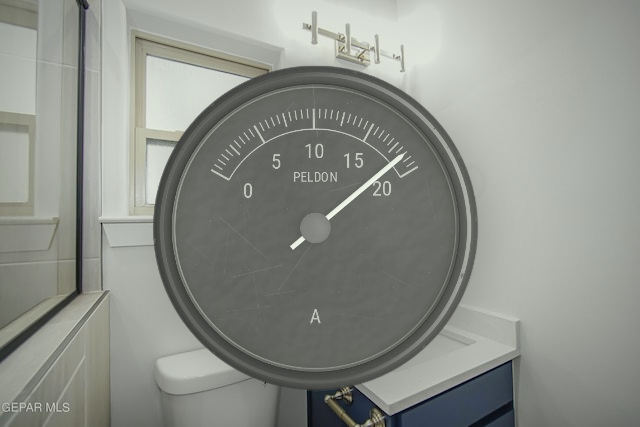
A 18.5
